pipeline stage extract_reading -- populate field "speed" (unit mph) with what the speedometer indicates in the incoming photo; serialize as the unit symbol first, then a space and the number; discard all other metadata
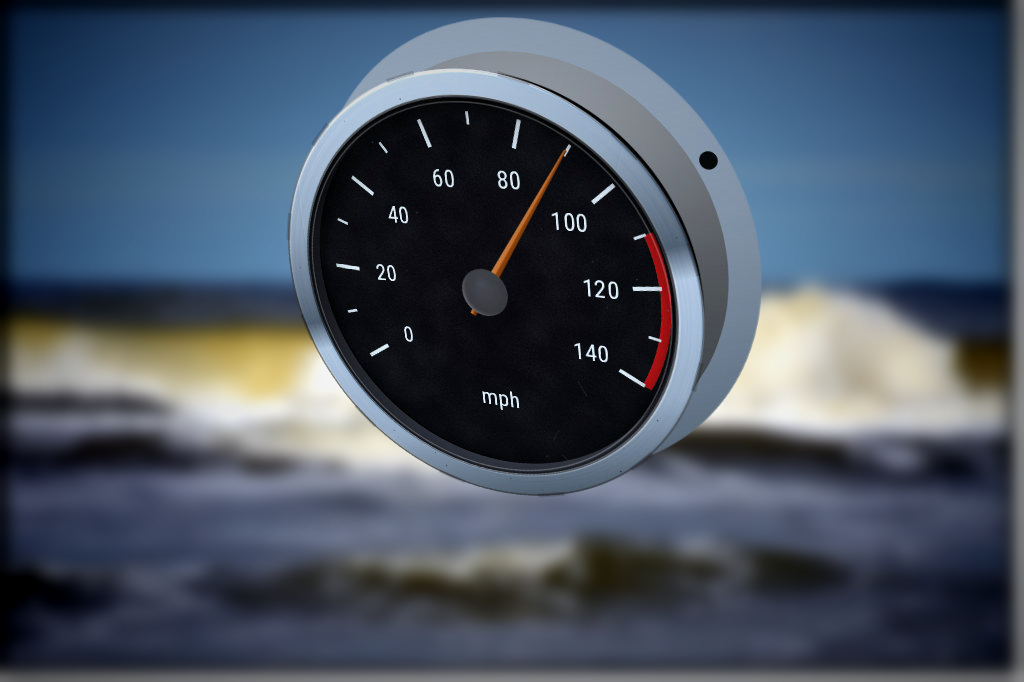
mph 90
